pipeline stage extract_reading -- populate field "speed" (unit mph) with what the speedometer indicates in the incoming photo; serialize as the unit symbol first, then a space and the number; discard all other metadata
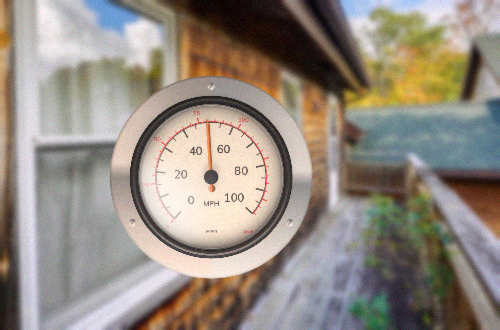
mph 50
